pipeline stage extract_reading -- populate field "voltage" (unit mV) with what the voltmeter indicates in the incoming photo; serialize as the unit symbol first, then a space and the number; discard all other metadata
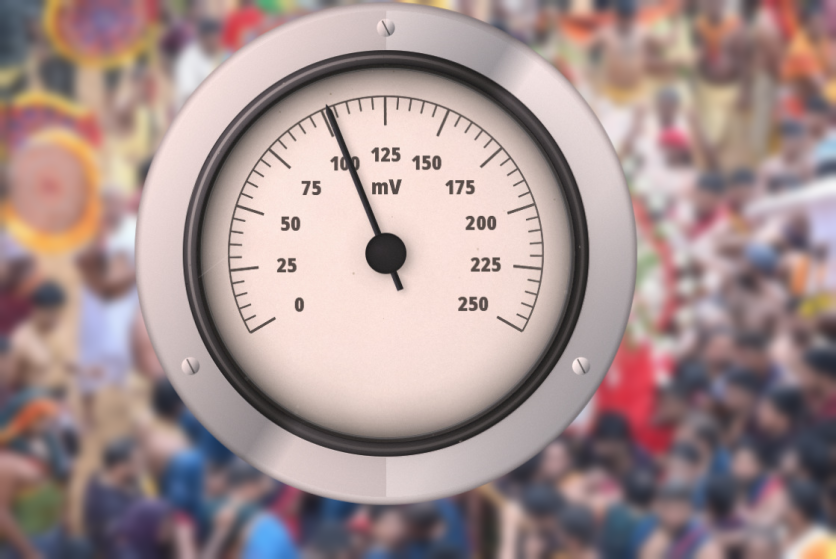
mV 102.5
